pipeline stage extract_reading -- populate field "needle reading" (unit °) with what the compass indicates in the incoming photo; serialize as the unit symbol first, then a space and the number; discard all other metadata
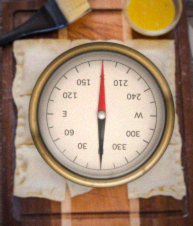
° 180
